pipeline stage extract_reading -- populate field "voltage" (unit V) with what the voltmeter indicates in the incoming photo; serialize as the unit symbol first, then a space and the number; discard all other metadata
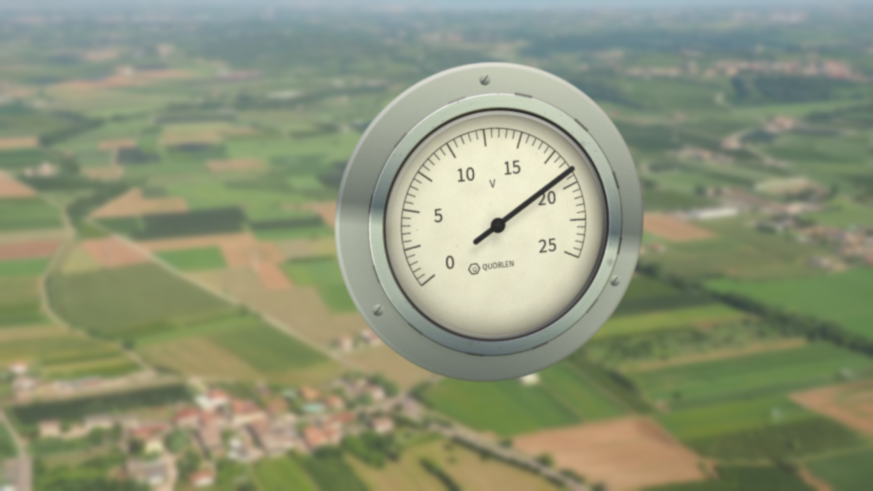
V 19
